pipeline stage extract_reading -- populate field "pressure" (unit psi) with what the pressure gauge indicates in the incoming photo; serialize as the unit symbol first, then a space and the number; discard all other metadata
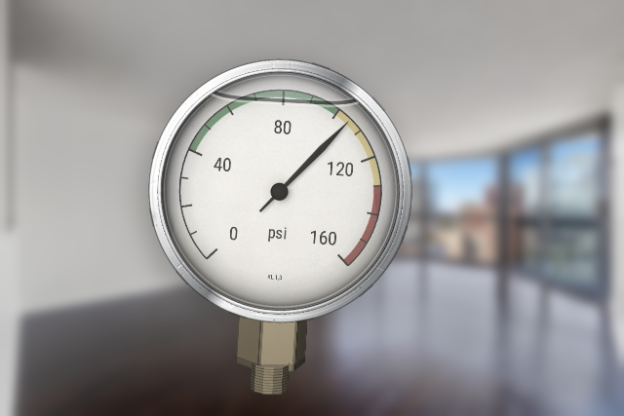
psi 105
